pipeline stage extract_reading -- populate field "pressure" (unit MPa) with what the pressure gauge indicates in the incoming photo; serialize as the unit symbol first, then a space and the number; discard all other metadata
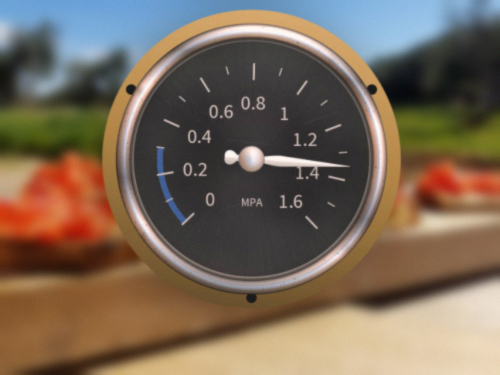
MPa 1.35
